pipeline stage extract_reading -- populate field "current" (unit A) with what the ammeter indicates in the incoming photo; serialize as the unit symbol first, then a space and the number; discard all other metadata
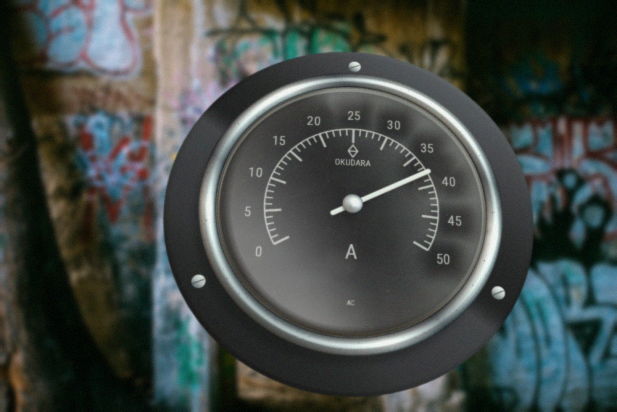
A 38
